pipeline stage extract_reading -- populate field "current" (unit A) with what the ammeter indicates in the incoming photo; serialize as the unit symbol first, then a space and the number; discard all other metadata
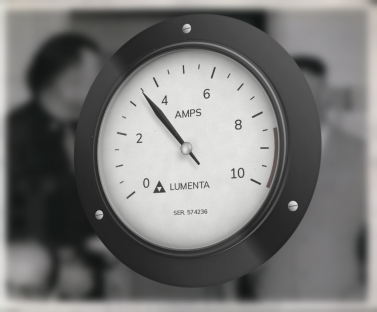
A 3.5
